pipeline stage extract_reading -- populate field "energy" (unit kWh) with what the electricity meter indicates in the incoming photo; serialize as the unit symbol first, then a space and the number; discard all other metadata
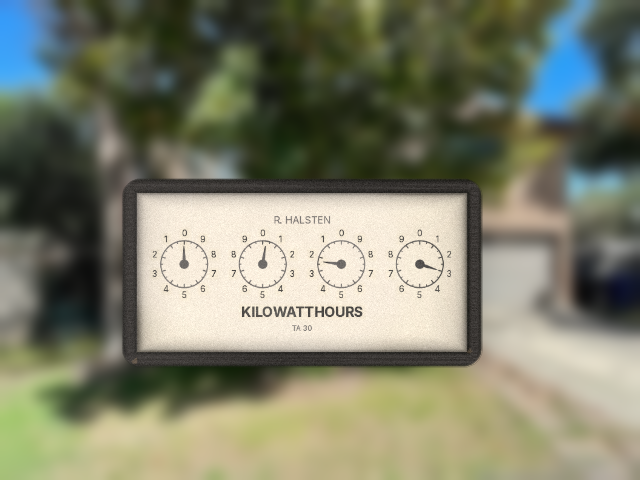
kWh 23
